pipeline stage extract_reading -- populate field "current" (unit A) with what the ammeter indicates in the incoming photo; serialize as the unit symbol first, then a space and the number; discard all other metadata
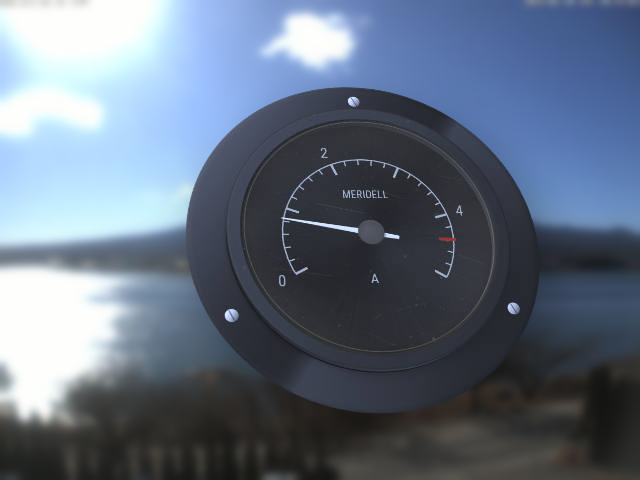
A 0.8
